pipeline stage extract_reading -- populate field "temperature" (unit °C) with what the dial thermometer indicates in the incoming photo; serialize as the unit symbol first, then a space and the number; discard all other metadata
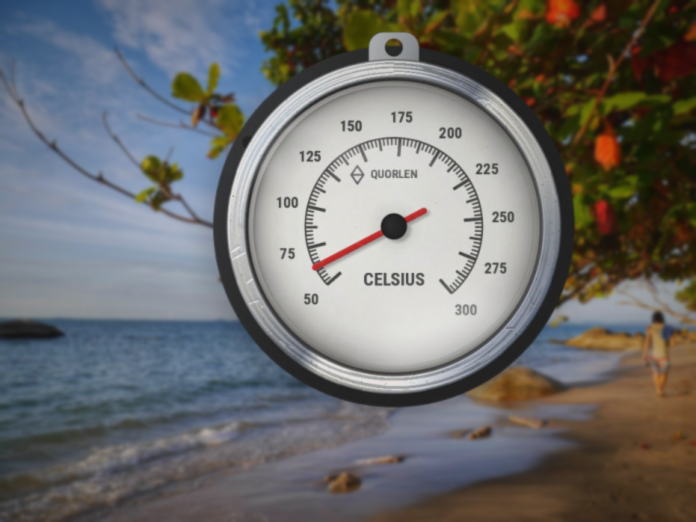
°C 62.5
